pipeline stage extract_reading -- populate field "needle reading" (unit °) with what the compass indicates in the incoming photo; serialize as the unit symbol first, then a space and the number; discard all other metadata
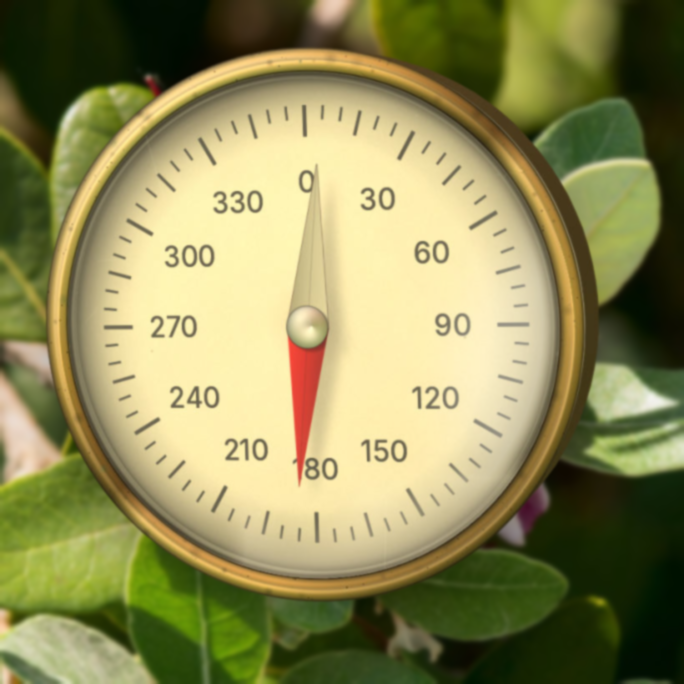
° 185
